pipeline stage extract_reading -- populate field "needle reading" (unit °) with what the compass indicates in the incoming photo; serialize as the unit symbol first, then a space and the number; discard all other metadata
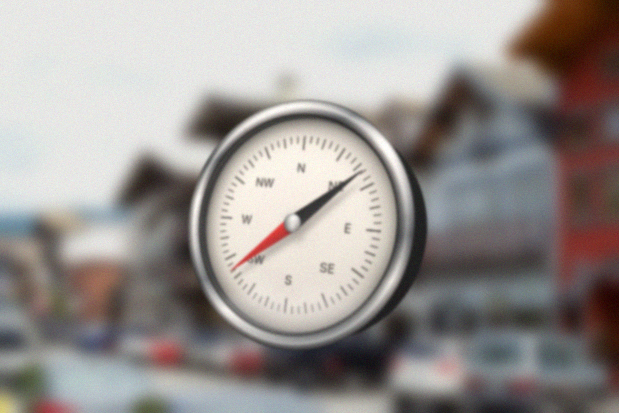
° 230
